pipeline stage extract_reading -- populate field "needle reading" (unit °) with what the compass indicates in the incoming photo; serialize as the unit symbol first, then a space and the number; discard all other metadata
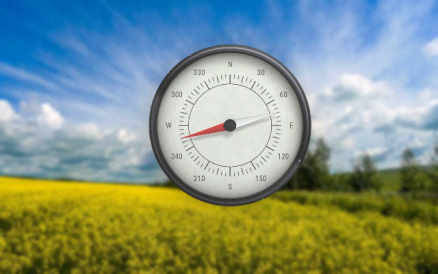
° 255
